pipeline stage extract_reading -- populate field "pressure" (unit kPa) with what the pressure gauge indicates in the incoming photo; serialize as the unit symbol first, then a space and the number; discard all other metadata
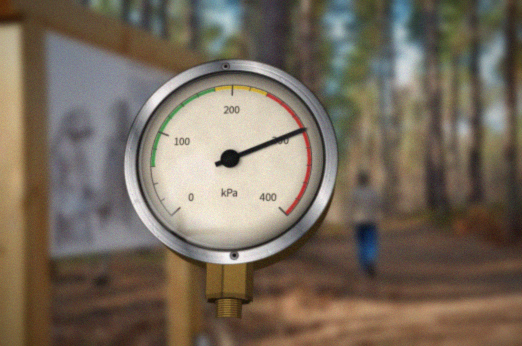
kPa 300
